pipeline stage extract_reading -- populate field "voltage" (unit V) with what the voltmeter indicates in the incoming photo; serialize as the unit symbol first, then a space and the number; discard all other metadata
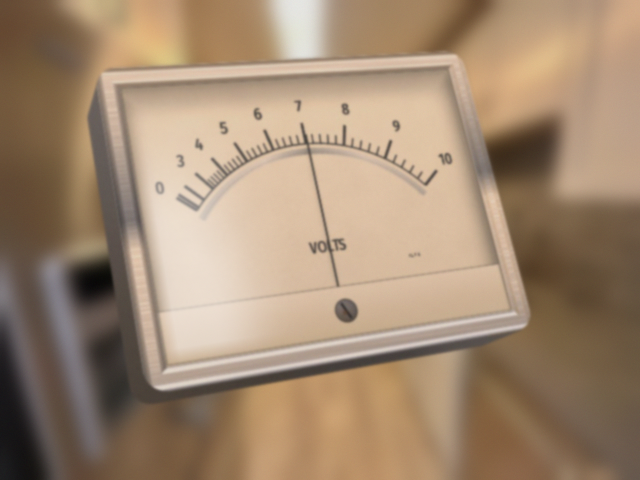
V 7
